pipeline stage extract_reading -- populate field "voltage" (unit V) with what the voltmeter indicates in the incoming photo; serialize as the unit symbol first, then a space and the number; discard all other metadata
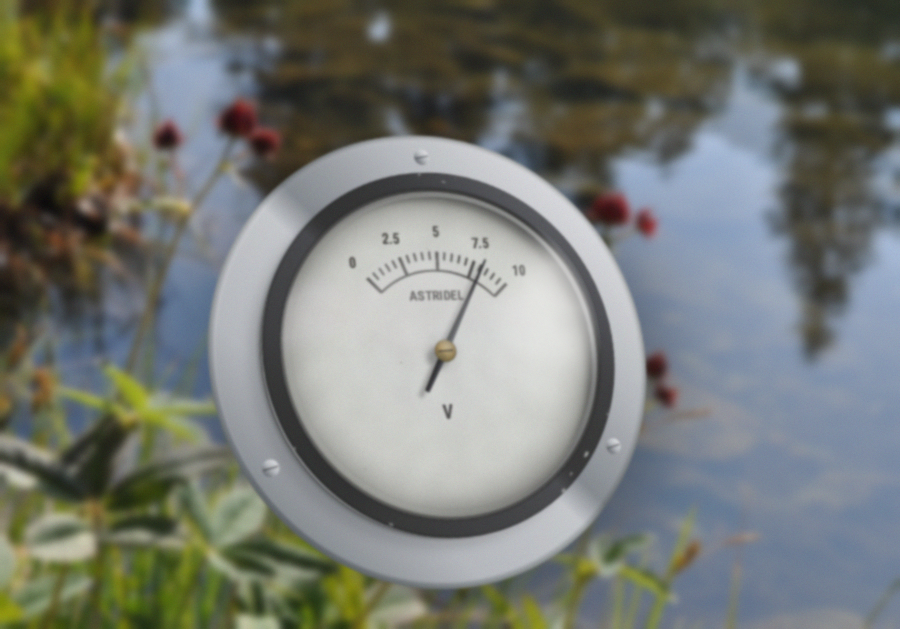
V 8
